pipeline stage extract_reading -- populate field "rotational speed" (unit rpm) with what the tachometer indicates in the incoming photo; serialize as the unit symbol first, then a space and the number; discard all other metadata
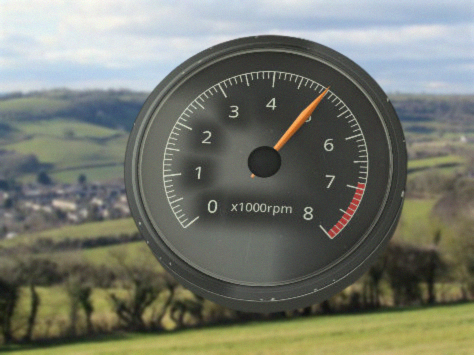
rpm 5000
